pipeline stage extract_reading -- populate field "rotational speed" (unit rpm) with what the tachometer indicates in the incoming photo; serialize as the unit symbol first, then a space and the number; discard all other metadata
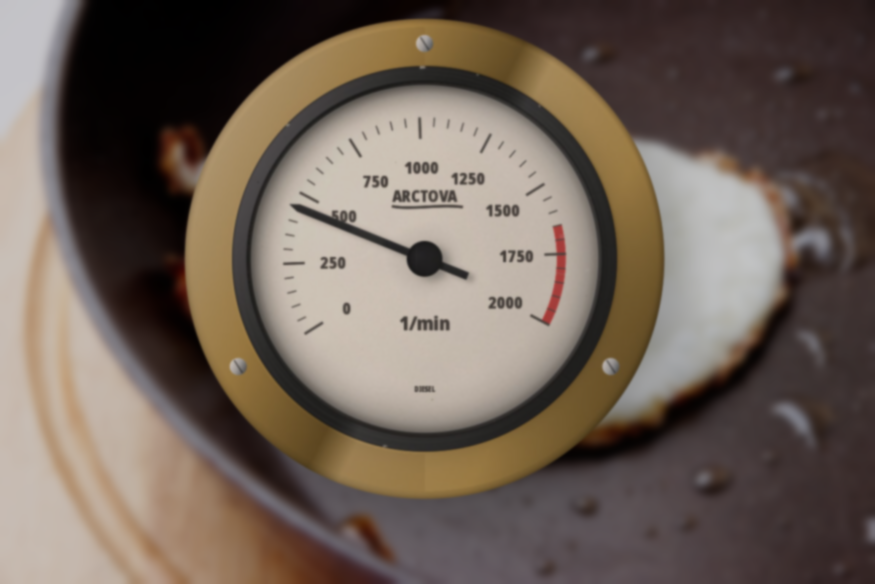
rpm 450
